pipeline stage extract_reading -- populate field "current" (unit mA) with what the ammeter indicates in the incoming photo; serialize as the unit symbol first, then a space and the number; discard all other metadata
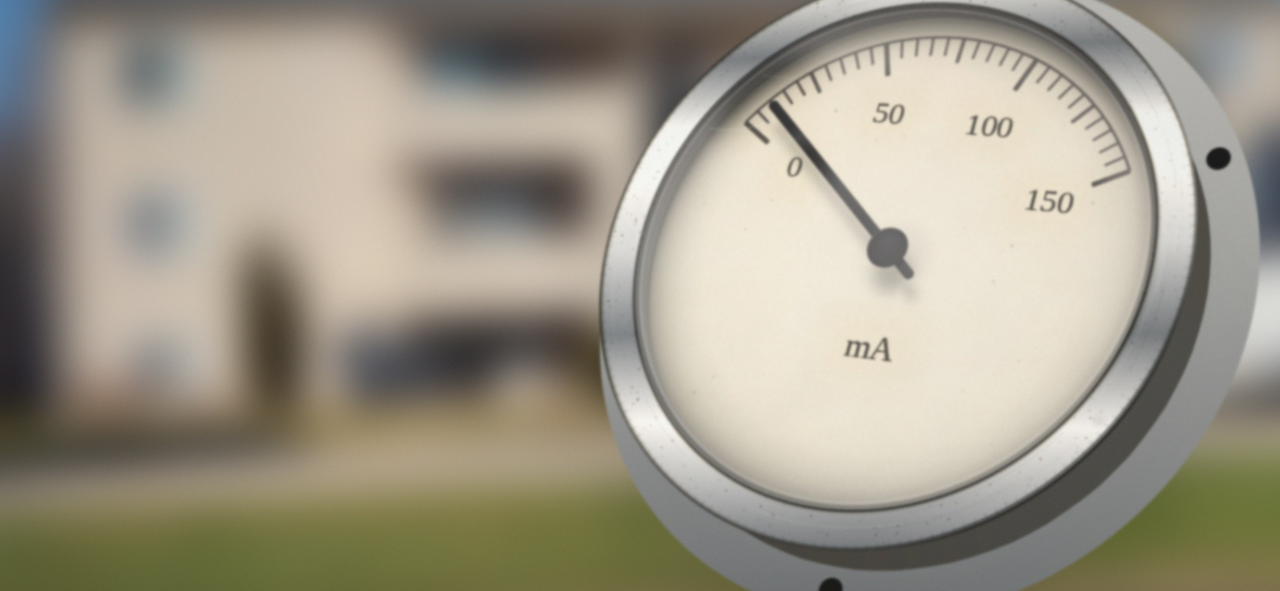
mA 10
